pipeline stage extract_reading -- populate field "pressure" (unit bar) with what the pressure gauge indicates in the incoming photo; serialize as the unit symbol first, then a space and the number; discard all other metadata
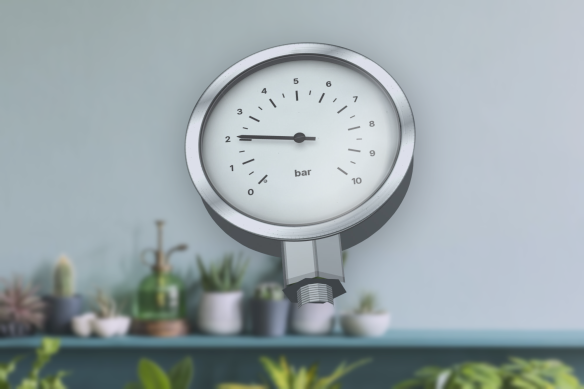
bar 2
